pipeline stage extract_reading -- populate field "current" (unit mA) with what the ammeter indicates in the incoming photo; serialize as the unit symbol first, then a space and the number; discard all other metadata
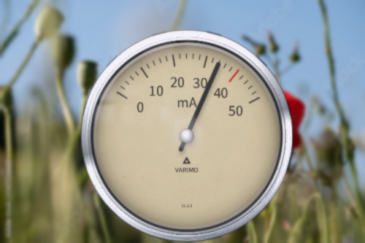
mA 34
